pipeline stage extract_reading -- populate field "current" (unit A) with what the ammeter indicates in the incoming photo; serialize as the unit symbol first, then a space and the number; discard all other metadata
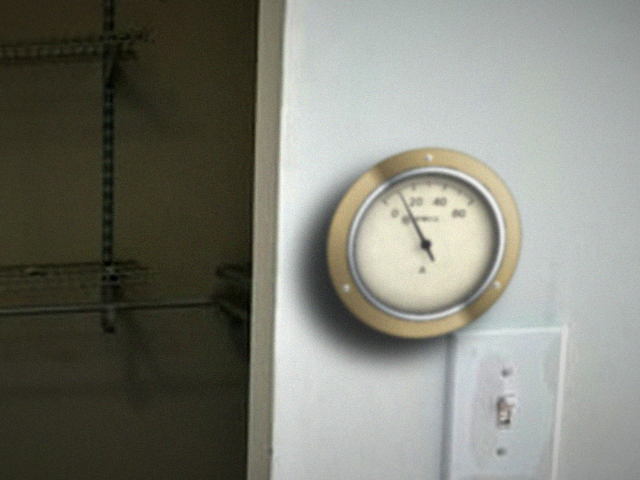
A 10
